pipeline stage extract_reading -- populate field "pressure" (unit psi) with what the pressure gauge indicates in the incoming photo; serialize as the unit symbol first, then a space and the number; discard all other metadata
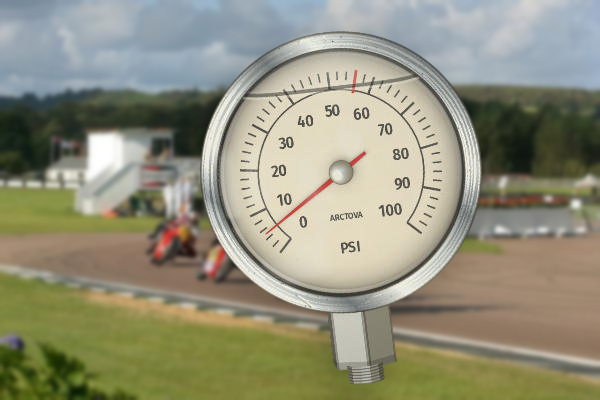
psi 5
